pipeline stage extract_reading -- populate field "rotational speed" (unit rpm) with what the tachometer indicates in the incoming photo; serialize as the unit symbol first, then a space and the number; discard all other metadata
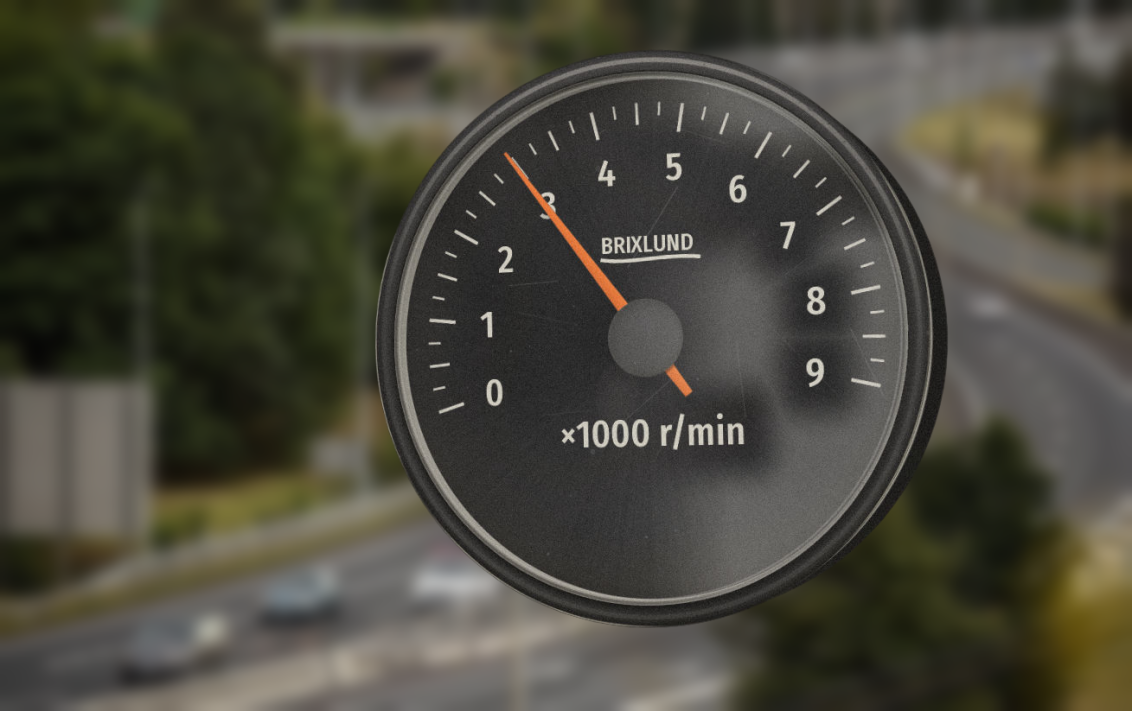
rpm 3000
